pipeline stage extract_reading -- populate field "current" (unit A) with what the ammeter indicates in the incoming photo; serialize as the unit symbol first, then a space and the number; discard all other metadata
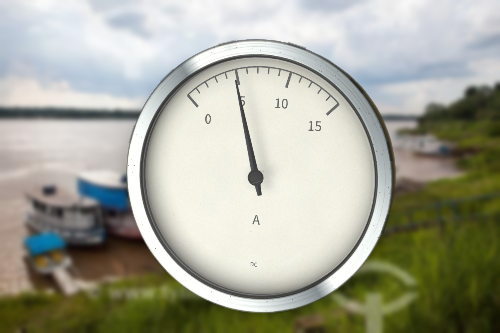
A 5
